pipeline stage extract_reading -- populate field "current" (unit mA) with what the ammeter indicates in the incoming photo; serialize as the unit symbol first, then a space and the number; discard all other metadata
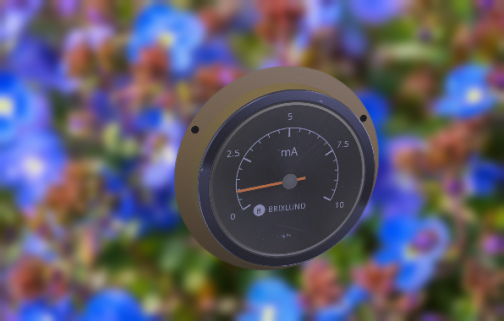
mA 1
